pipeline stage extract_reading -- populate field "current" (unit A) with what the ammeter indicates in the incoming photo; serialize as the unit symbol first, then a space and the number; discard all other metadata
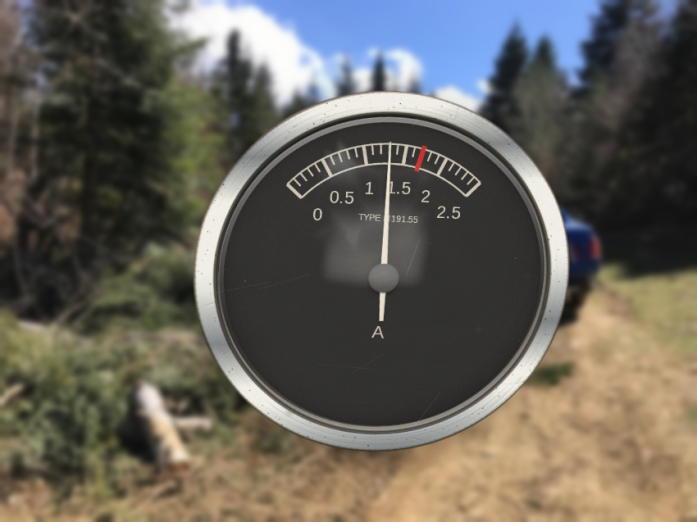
A 1.3
